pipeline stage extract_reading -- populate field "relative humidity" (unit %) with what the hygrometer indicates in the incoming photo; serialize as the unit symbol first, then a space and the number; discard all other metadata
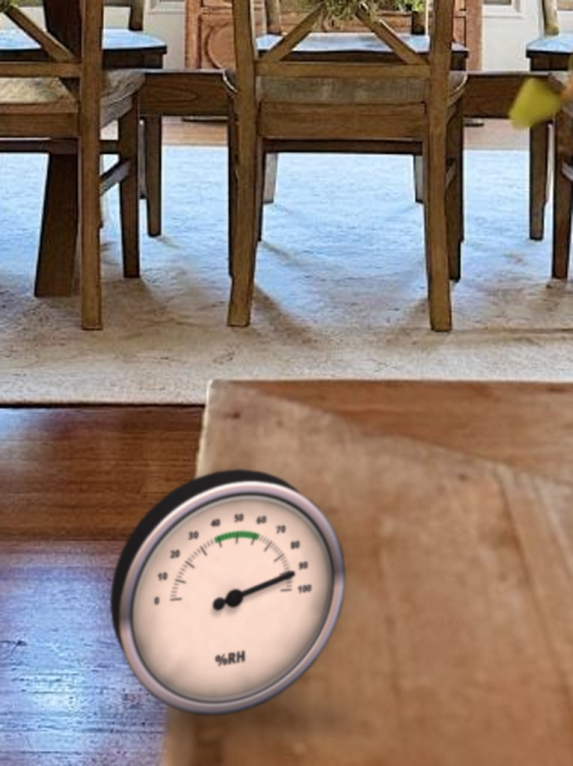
% 90
